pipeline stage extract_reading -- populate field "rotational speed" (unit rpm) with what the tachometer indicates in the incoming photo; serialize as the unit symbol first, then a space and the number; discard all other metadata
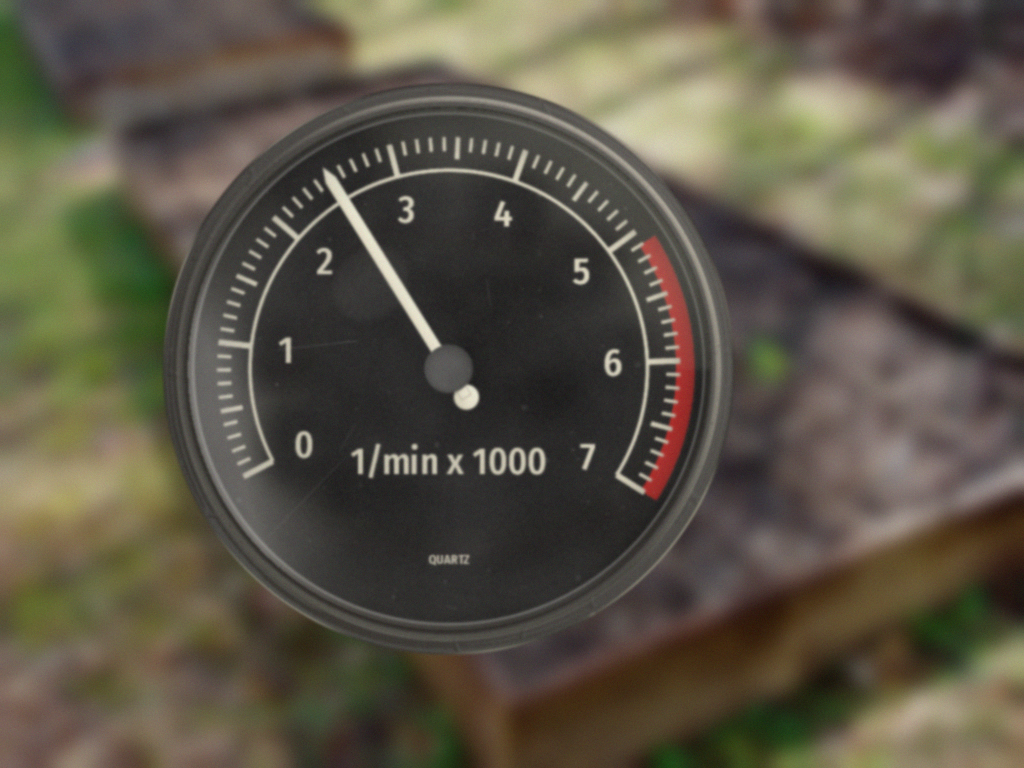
rpm 2500
